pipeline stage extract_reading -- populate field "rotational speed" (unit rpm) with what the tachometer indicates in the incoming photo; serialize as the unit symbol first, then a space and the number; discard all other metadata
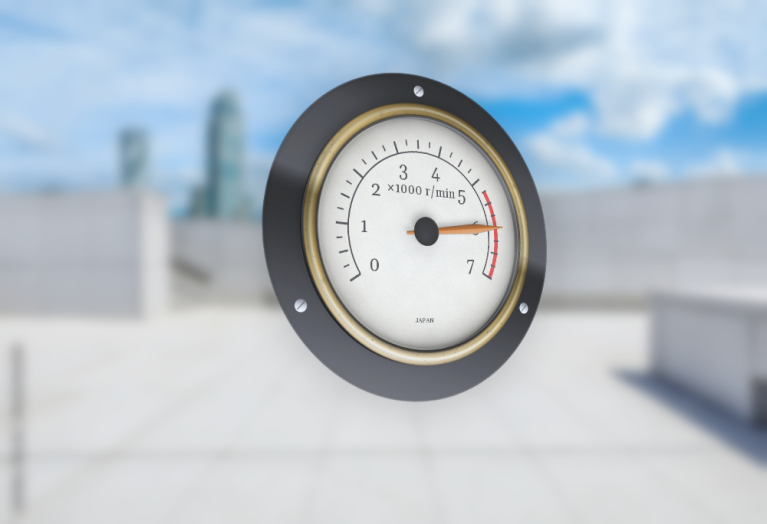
rpm 6000
